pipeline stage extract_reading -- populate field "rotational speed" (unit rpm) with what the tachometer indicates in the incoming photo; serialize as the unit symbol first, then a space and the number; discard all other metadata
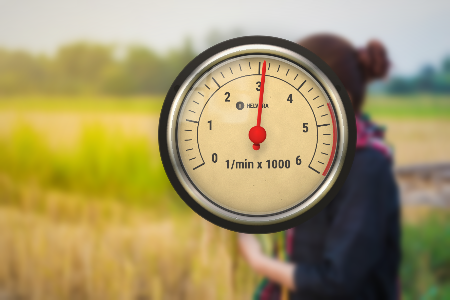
rpm 3100
